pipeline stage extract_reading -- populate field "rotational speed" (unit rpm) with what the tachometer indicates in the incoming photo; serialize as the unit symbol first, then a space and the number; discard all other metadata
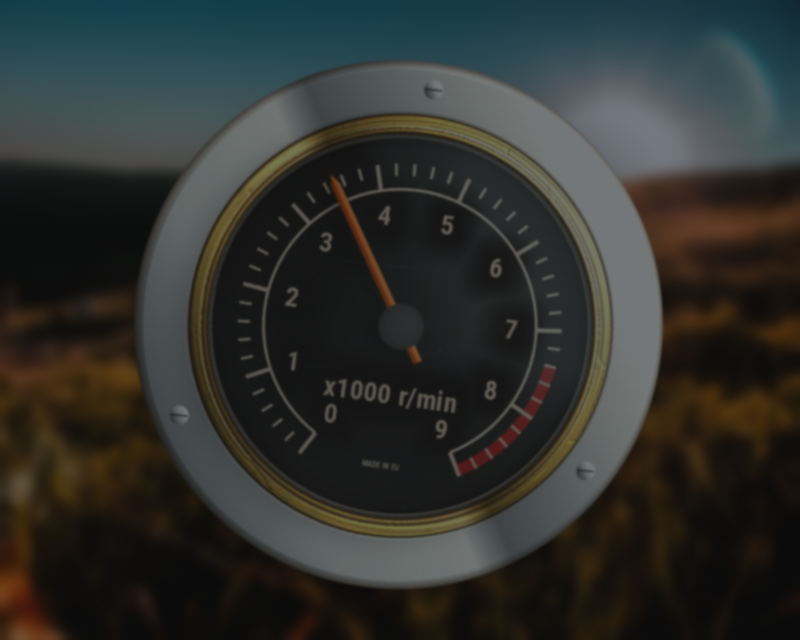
rpm 3500
